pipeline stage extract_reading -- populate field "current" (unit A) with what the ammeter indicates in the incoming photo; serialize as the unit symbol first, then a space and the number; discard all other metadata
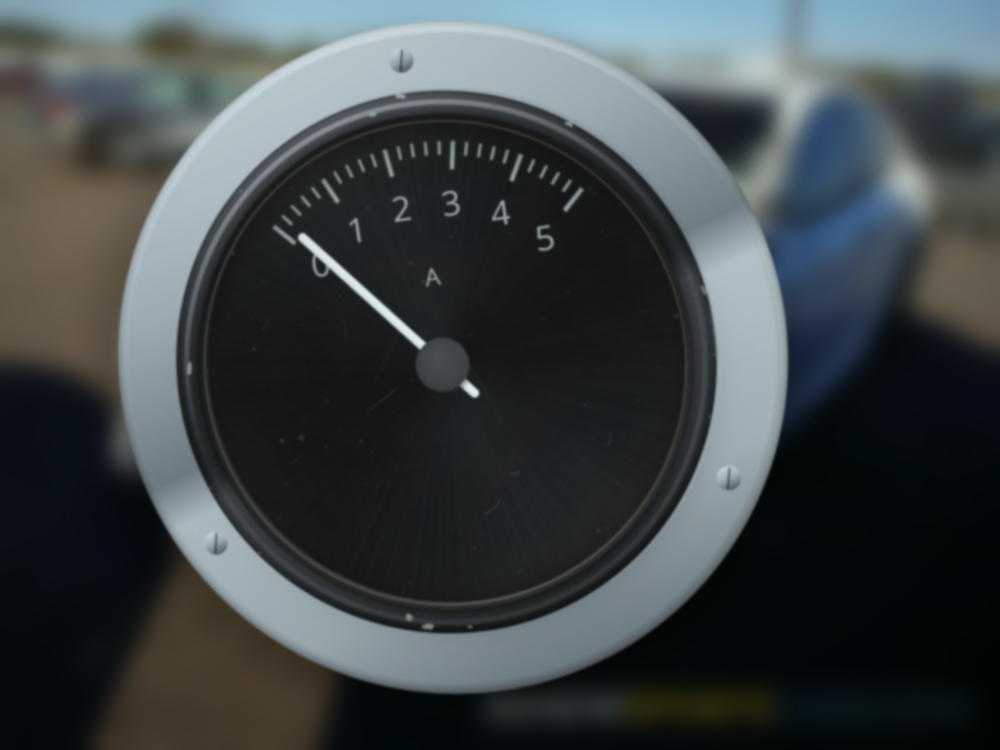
A 0.2
